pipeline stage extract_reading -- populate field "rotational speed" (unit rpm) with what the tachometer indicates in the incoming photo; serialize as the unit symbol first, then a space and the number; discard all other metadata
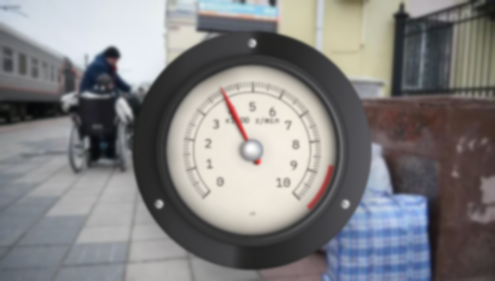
rpm 4000
